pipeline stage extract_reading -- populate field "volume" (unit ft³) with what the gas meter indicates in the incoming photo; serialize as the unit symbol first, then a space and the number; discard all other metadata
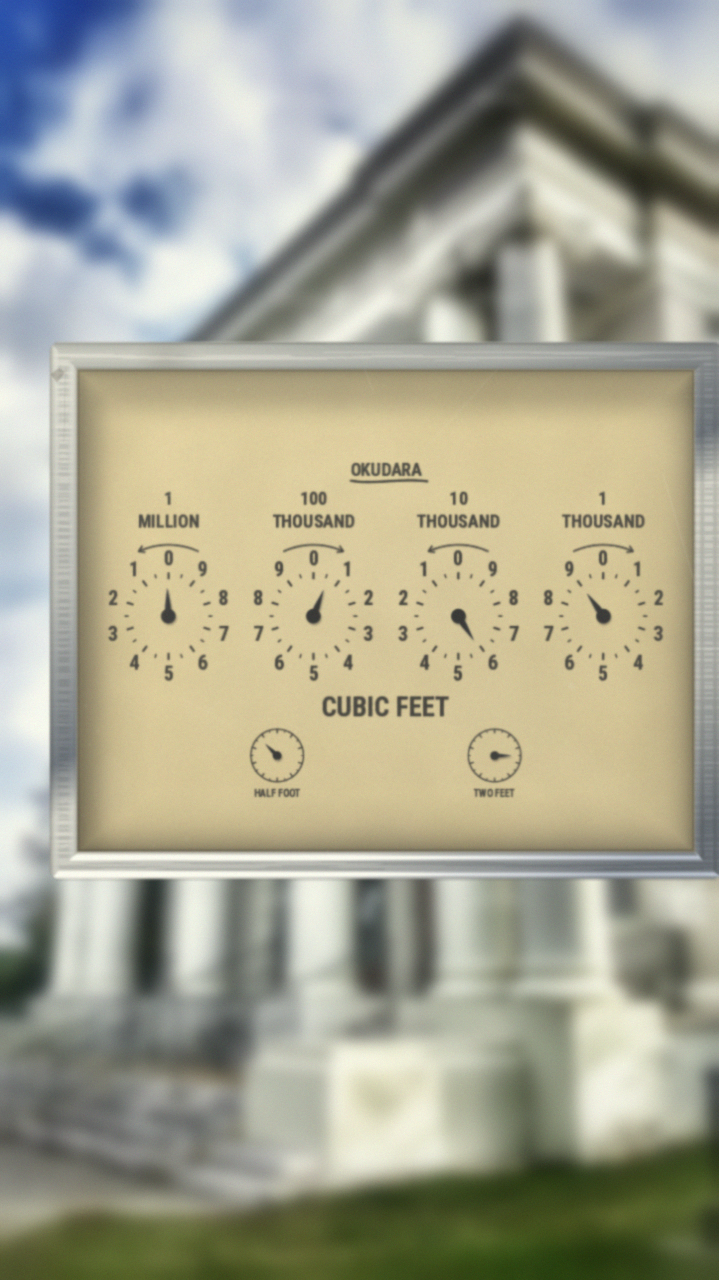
ft³ 5900
